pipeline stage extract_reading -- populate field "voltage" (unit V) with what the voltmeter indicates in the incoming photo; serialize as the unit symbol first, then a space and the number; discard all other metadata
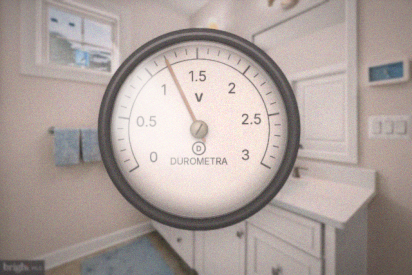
V 1.2
